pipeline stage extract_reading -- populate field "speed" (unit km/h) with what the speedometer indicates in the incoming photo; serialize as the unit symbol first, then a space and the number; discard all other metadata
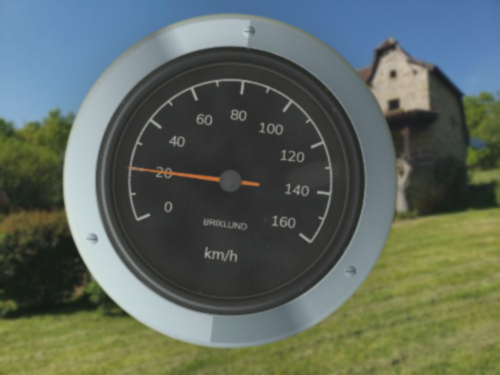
km/h 20
